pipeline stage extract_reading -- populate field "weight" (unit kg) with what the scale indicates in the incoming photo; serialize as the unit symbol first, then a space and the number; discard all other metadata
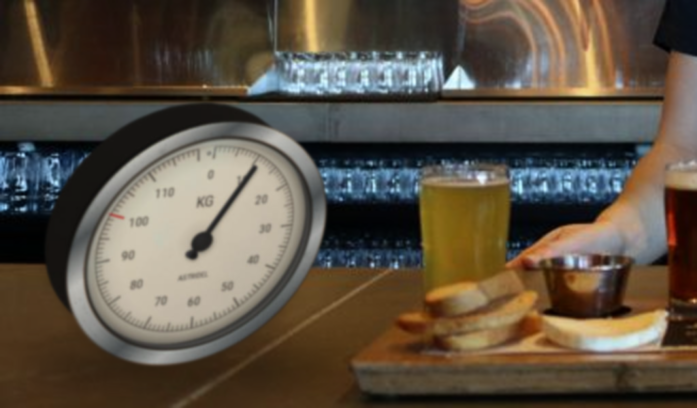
kg 10
